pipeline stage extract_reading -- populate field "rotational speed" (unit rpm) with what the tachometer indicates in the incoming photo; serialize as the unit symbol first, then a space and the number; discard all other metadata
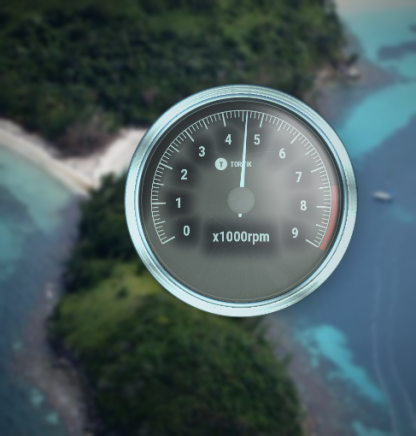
rpm 4600
